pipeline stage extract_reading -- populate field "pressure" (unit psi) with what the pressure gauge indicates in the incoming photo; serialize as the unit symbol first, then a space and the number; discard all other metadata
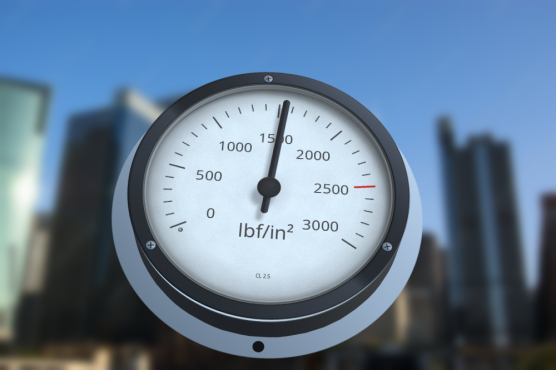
psi 1550
